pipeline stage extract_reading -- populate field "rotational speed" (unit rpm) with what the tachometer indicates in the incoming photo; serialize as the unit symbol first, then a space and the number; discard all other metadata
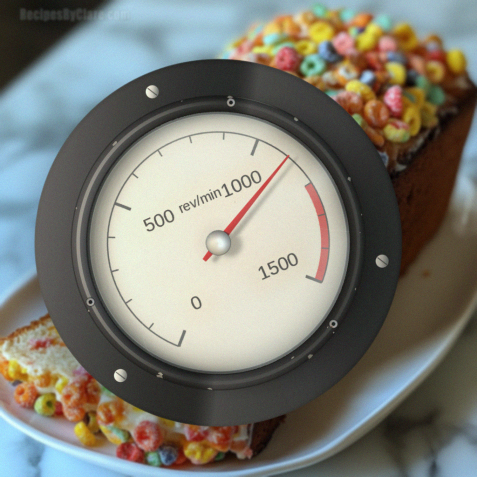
rpm 1100
